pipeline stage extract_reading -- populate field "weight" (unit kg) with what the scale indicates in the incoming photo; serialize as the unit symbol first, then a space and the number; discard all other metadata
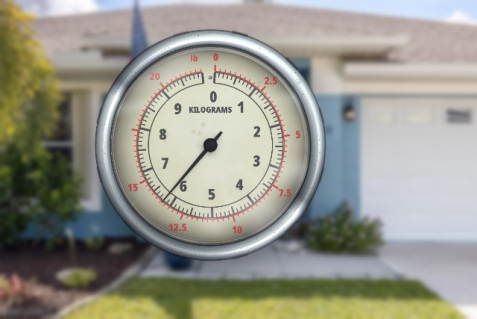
kg 6.2
